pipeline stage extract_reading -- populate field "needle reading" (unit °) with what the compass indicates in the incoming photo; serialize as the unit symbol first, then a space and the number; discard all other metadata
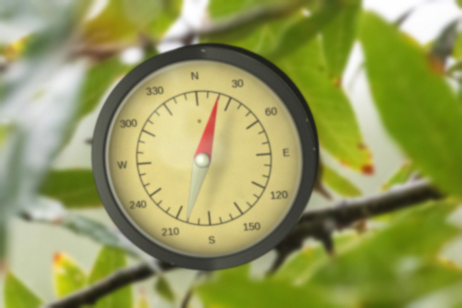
° 20
